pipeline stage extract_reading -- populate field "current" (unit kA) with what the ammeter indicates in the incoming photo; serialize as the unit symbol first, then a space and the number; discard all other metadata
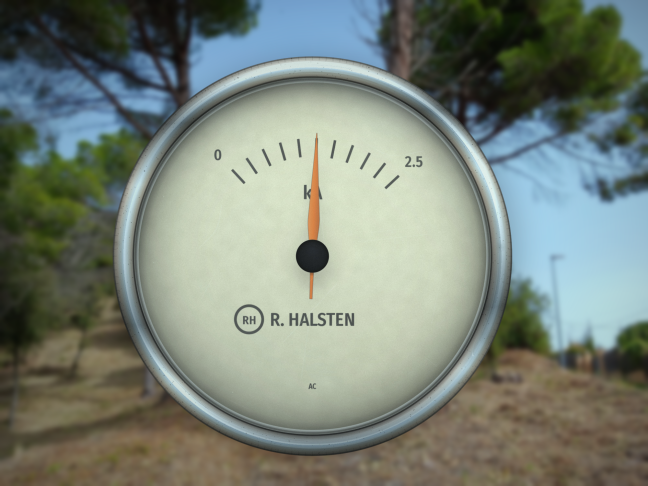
kA 1.25
